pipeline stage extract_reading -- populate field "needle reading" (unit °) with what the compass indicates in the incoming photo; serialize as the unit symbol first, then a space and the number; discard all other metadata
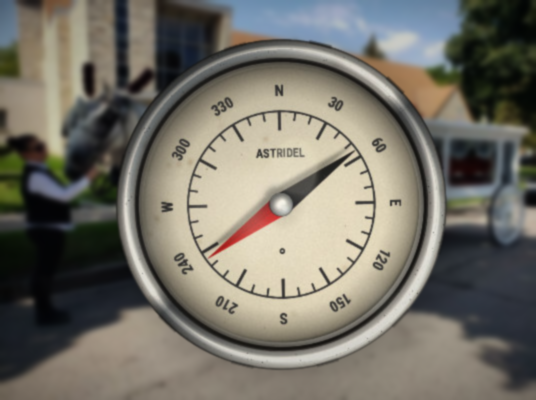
° 235
